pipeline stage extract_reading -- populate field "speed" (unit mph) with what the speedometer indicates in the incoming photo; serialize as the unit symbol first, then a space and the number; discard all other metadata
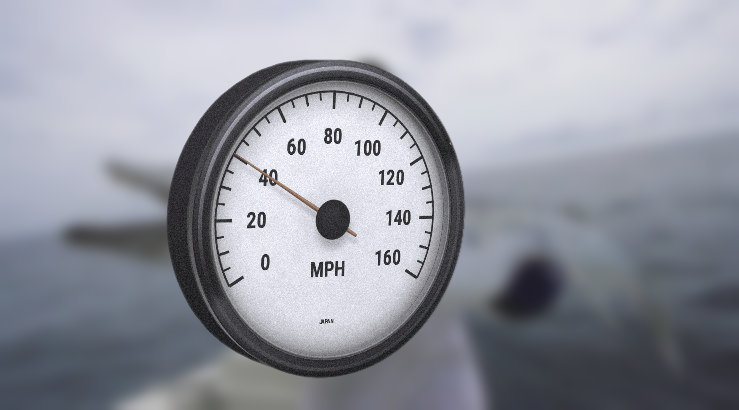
mph 40
